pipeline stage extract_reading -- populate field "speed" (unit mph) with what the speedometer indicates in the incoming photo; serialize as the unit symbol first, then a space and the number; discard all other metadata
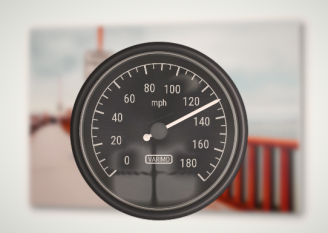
mph 130
